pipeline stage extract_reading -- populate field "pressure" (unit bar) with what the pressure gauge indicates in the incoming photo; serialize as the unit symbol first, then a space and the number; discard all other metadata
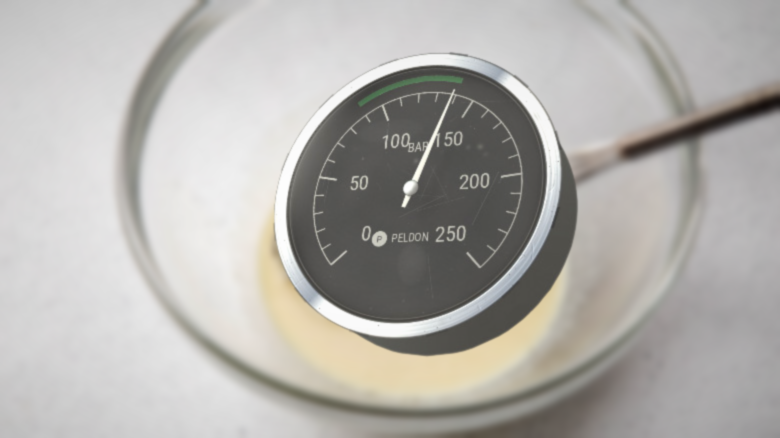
bar 140
